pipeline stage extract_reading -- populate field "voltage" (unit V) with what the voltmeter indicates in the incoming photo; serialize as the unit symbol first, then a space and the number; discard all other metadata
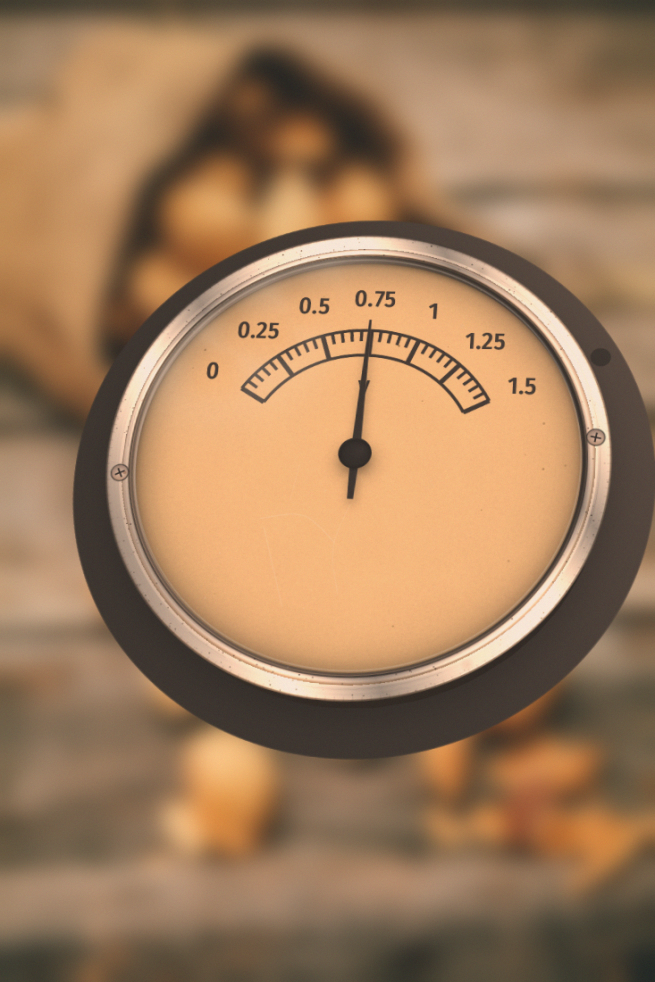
V 0.75
